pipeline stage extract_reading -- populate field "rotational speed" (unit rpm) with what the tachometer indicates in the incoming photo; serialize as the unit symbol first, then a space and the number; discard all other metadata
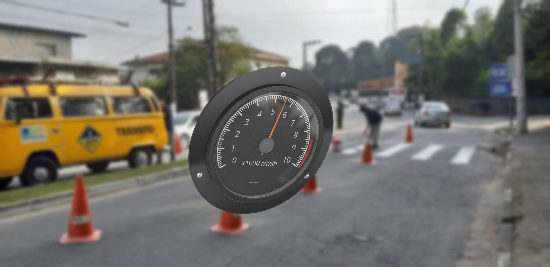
rpm 5500
